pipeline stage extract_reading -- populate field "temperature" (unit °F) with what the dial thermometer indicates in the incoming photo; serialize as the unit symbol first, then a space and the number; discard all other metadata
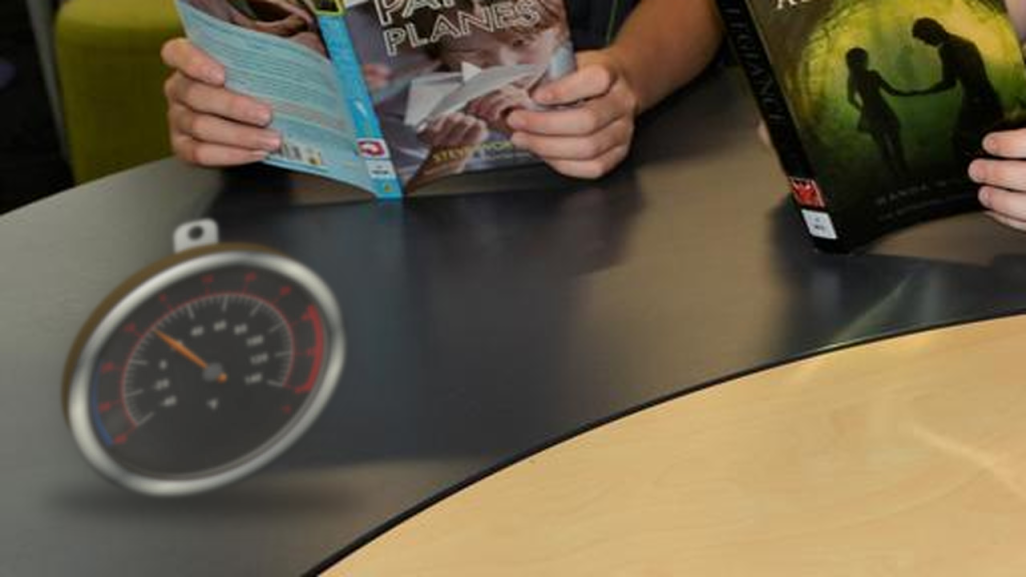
°F 20
